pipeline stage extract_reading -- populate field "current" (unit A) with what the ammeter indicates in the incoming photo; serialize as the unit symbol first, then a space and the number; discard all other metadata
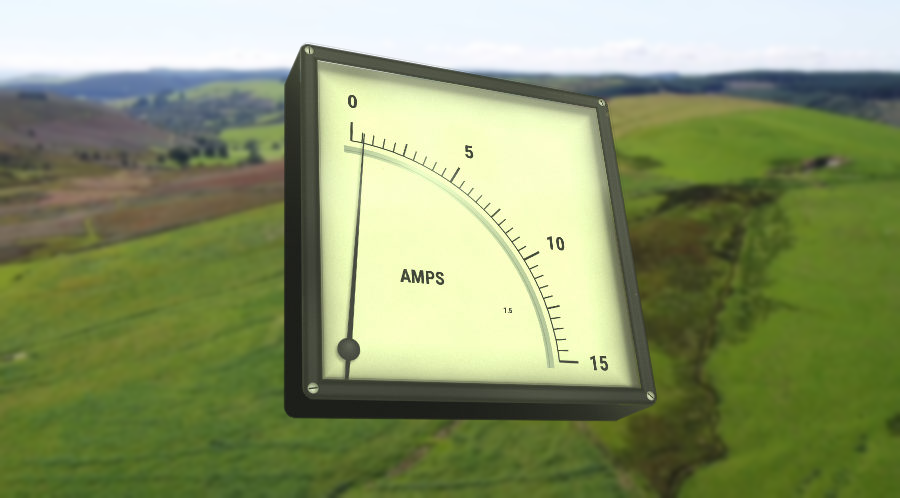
A 0.5
